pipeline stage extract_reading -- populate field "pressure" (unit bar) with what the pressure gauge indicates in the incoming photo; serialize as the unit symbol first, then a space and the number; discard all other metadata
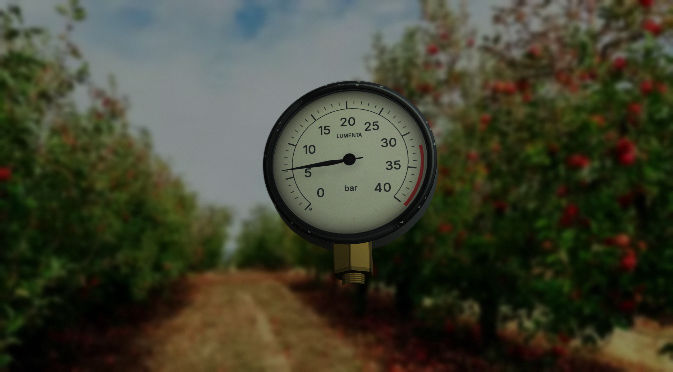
bar 6
